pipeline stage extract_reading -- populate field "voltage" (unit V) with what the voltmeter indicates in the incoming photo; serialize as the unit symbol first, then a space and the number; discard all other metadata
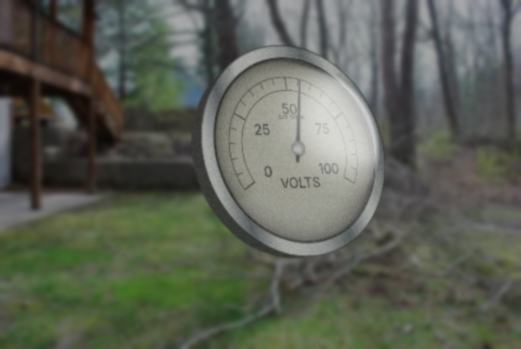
V 55
